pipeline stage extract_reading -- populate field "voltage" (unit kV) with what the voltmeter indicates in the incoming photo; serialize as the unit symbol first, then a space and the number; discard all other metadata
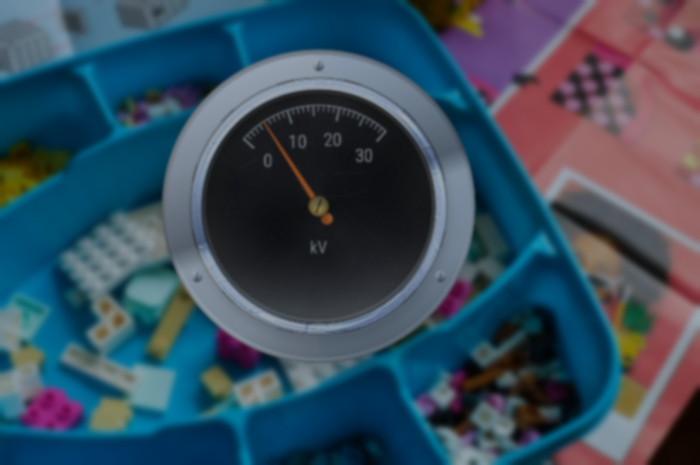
kV 5
